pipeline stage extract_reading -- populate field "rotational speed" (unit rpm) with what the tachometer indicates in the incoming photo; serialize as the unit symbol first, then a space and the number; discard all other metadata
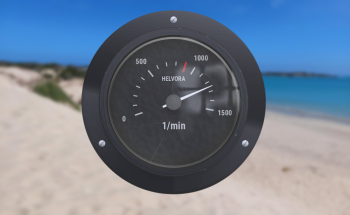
rpm 1250
